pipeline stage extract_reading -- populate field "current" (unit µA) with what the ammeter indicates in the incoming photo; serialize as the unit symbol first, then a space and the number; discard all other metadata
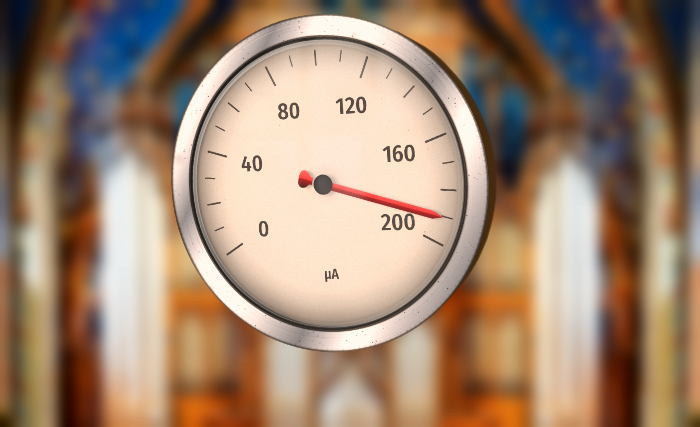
µA 190
